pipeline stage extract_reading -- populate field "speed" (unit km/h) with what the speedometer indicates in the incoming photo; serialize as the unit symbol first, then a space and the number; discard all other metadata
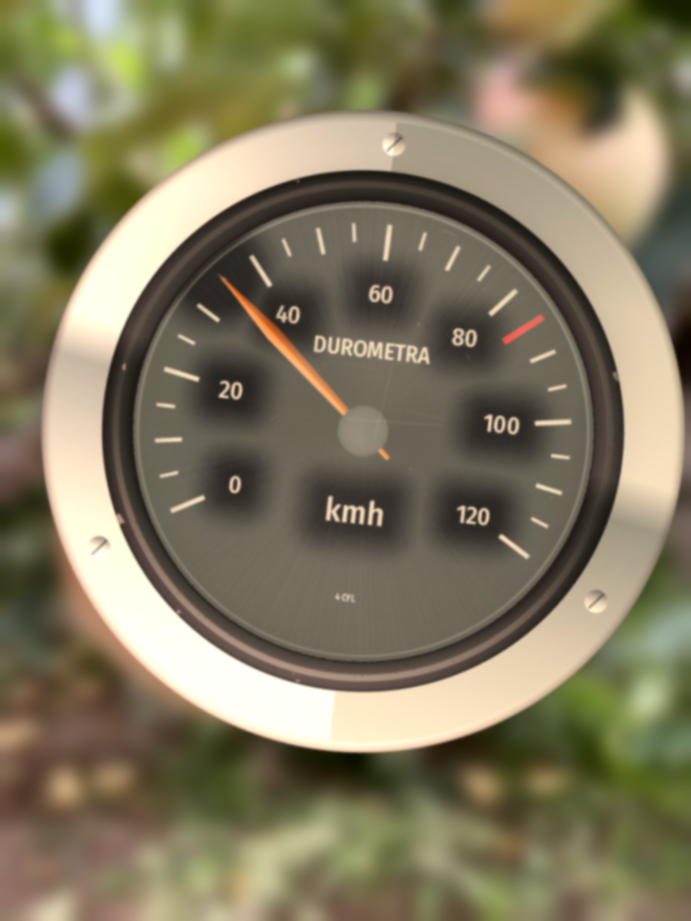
km/h 35
